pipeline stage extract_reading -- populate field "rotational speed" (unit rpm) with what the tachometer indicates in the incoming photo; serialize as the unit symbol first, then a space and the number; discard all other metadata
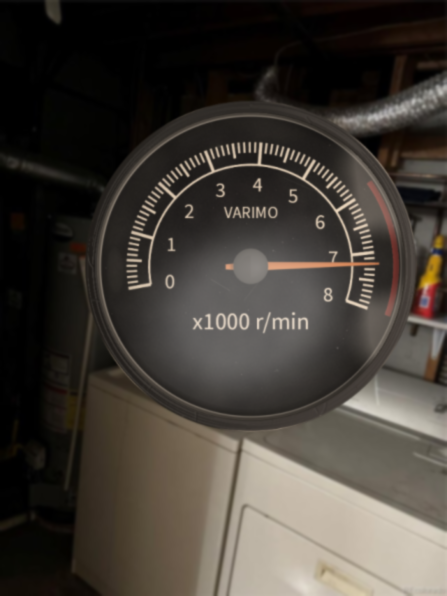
rpm 7200
